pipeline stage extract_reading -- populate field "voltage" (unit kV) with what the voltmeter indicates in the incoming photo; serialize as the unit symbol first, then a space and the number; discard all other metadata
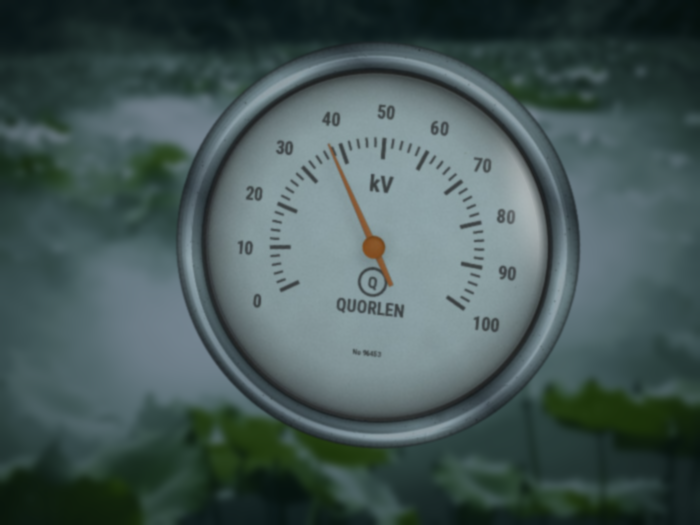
kV 38
